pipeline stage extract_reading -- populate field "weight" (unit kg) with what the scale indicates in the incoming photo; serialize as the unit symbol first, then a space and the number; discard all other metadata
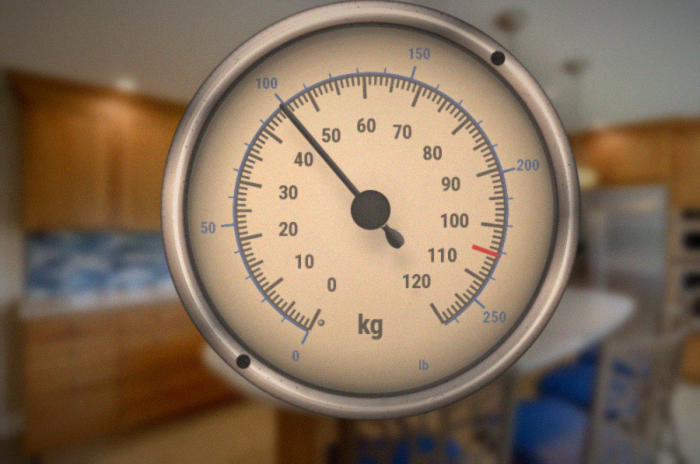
kg 45
